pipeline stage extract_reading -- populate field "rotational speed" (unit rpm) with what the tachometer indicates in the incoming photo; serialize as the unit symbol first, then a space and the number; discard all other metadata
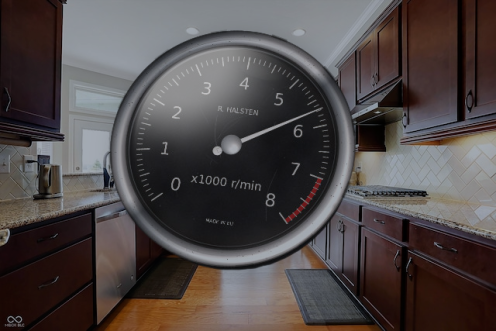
rpm 5700
